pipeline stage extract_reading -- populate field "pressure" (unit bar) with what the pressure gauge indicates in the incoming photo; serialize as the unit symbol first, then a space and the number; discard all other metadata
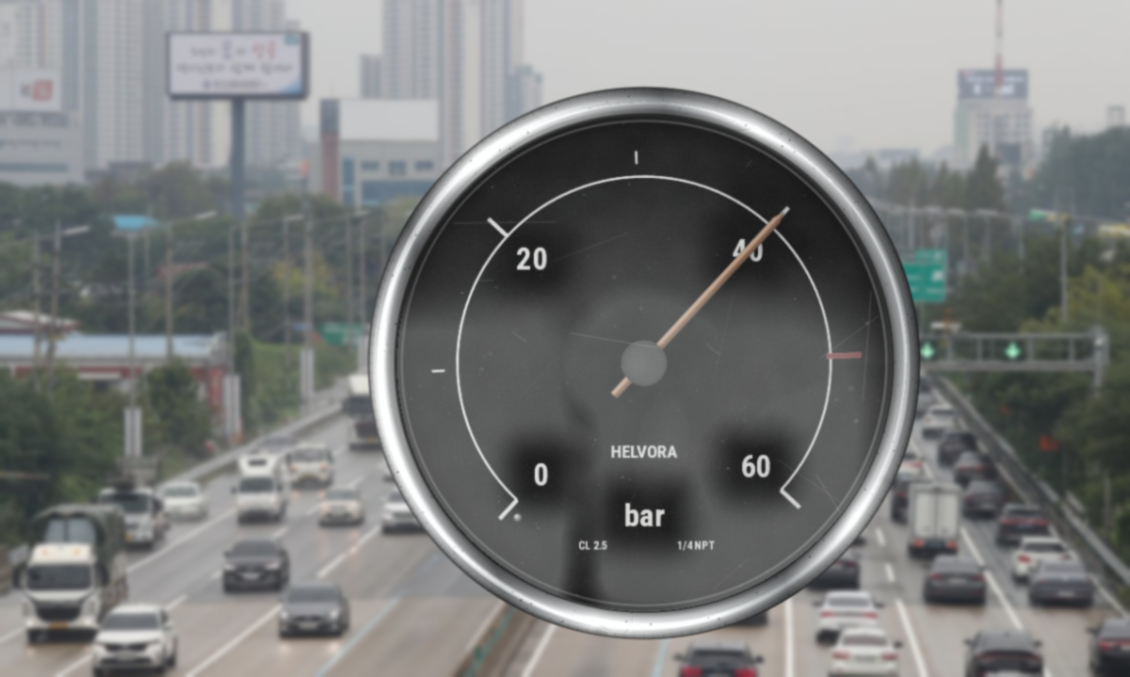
bar 40
